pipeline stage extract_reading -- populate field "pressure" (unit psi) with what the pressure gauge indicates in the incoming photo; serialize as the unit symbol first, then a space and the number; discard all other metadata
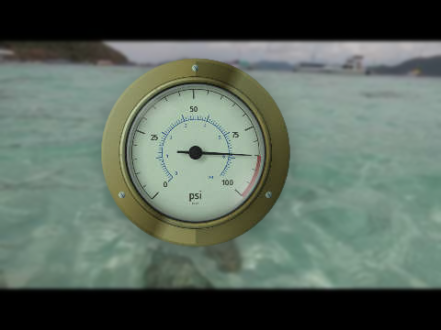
psi 85
